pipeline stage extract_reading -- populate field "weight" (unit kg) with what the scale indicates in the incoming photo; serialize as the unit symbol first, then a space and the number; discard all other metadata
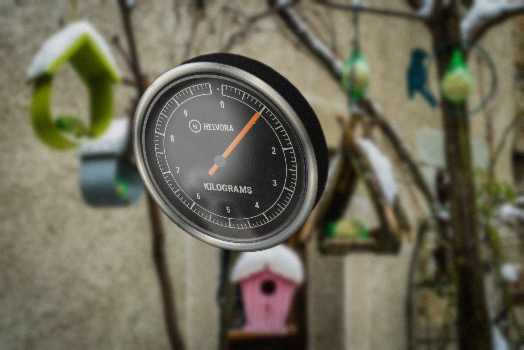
kg 1
